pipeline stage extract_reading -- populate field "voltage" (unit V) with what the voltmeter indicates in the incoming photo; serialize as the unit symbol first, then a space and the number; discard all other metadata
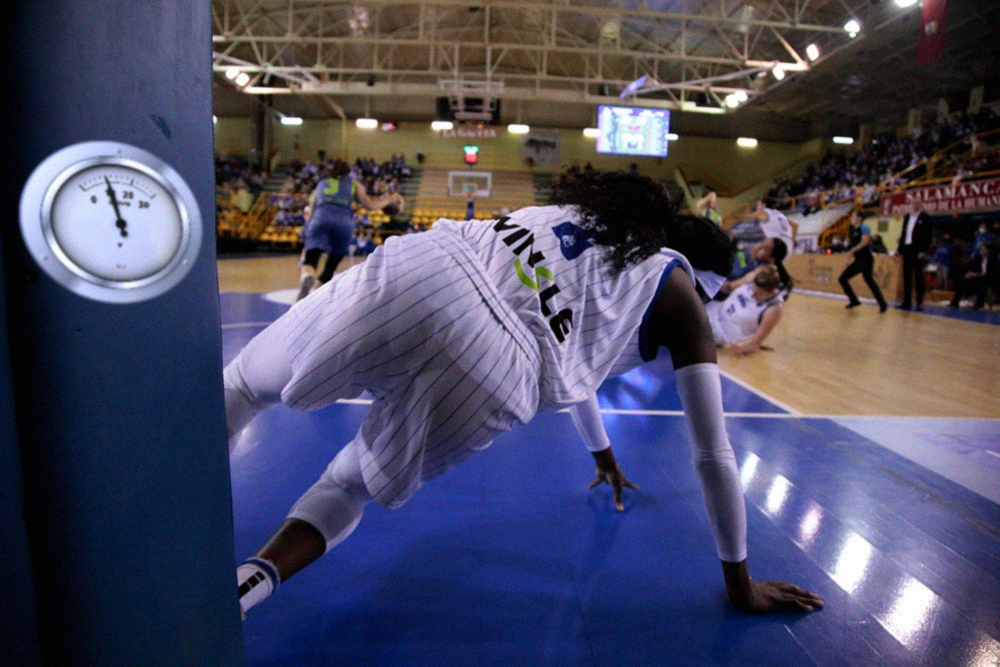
V 10
